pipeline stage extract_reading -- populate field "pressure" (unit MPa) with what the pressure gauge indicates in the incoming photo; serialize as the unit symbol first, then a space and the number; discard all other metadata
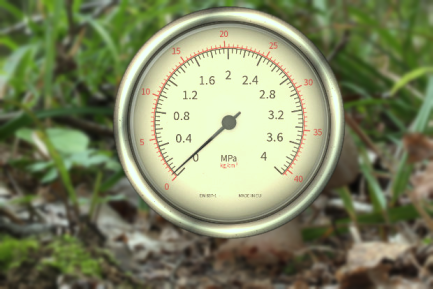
MPa 0.05
